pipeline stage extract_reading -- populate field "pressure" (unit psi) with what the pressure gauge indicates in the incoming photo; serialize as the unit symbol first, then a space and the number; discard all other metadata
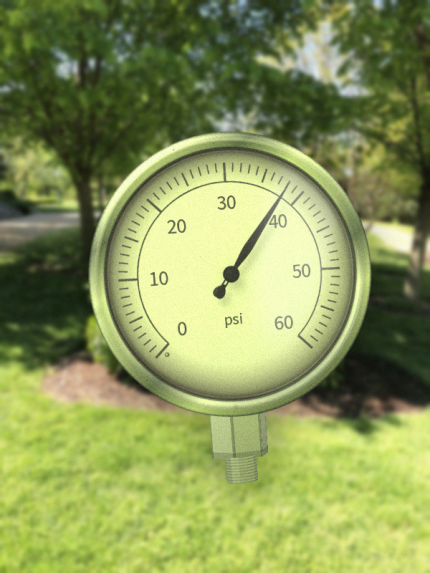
psi 38
